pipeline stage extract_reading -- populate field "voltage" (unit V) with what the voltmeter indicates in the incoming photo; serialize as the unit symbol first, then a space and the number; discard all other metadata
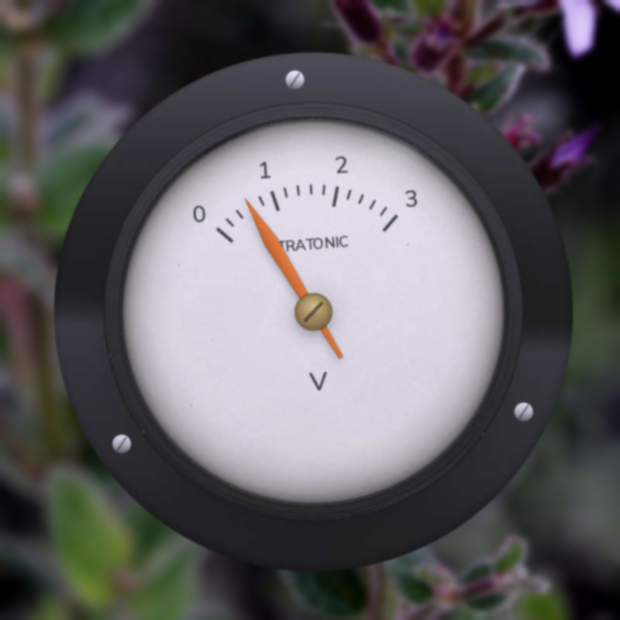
V 0.6
